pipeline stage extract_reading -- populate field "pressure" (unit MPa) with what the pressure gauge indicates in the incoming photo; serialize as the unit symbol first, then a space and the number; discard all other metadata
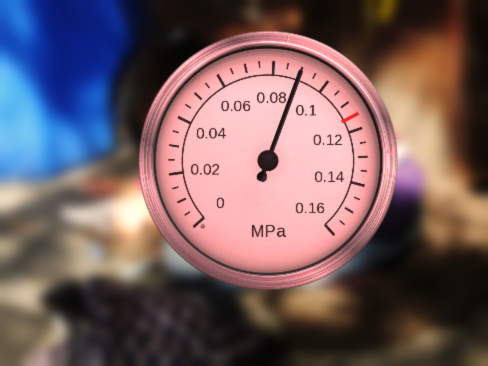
MPa 0.09
